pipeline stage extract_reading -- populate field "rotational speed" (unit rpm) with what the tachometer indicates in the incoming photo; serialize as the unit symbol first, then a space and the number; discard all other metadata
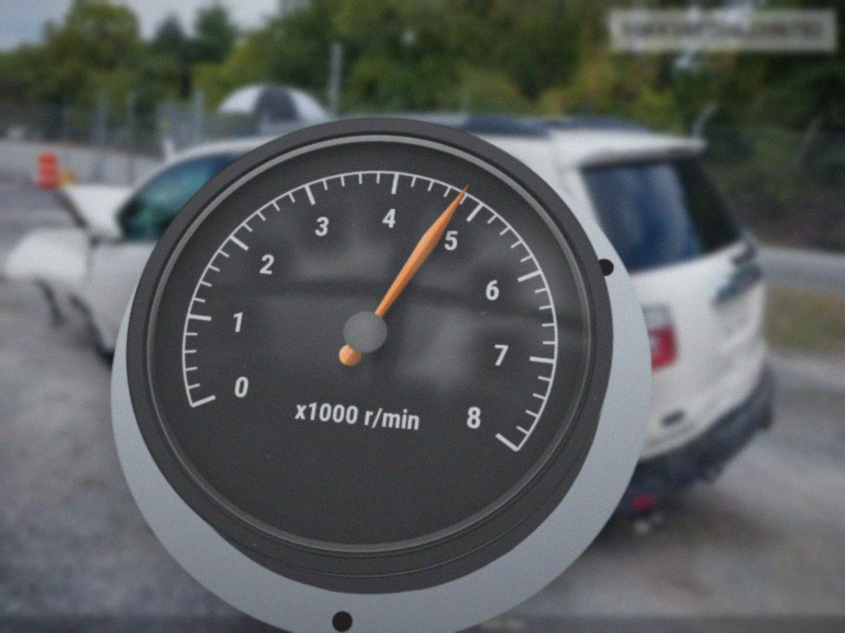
rpm 4800
